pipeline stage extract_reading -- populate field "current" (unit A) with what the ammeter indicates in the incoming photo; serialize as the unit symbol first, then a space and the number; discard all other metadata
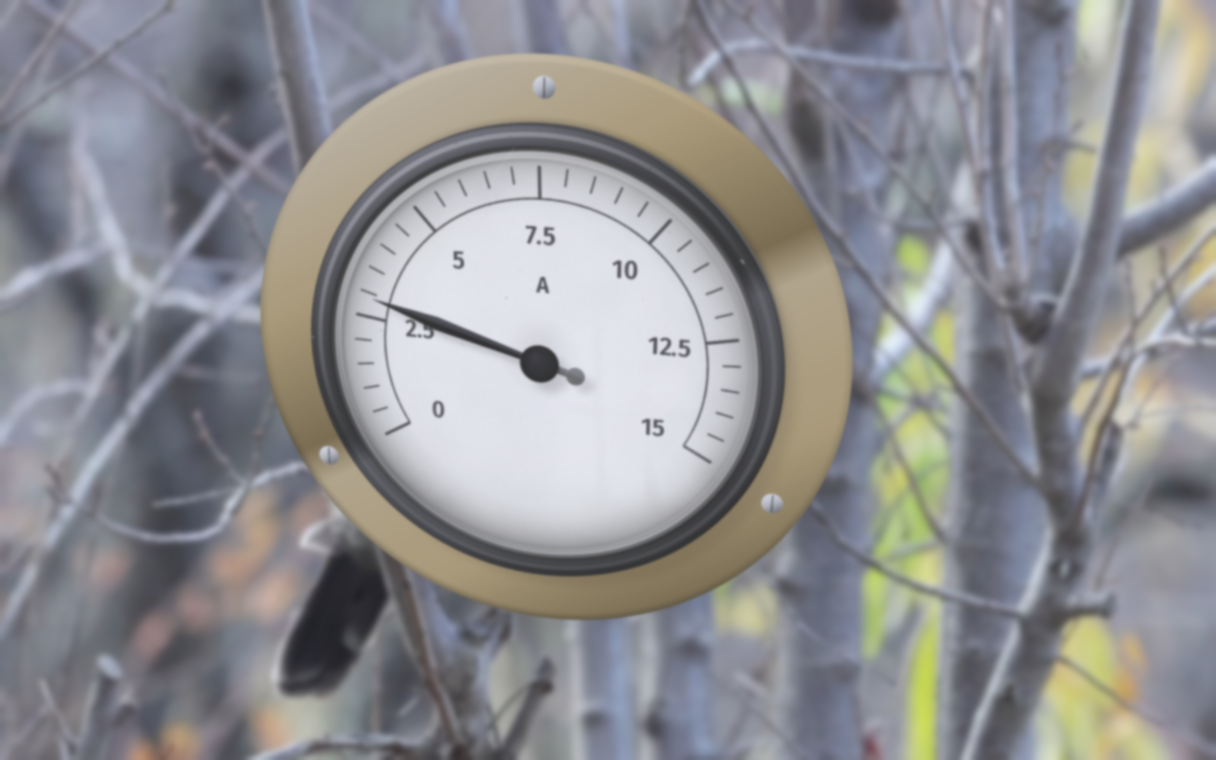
A 3
